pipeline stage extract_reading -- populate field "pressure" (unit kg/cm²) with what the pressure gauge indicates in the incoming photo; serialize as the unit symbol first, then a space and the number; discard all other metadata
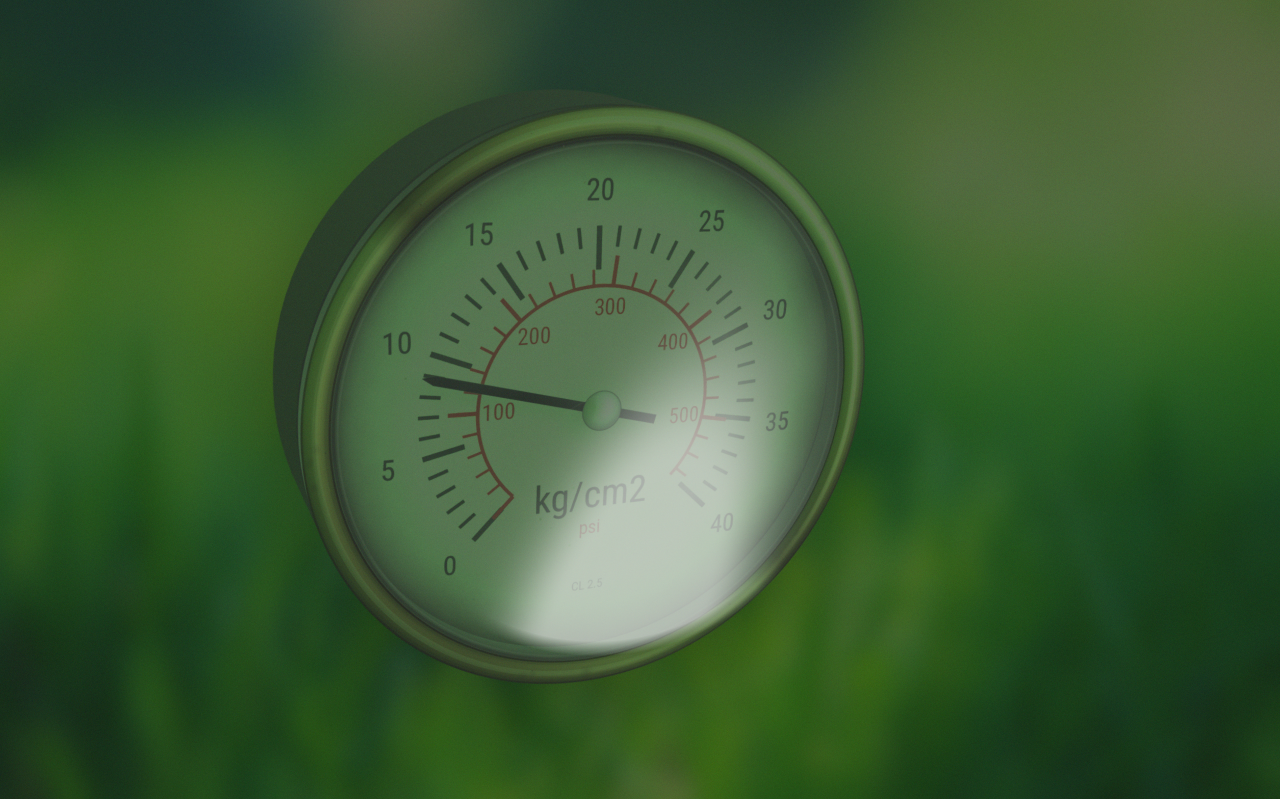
kg/cm² 9
